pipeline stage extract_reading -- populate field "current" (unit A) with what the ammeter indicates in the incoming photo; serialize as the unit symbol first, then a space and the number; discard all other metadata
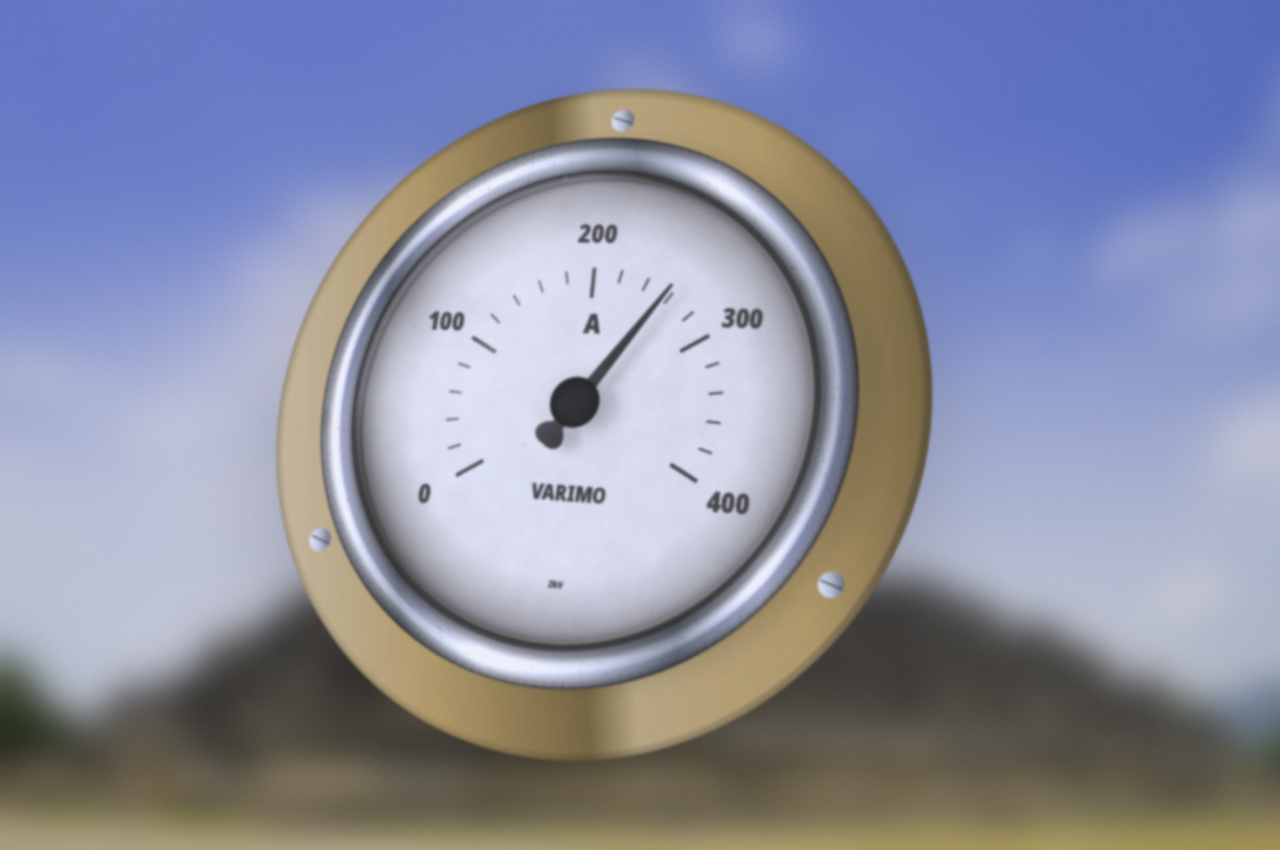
A 260
